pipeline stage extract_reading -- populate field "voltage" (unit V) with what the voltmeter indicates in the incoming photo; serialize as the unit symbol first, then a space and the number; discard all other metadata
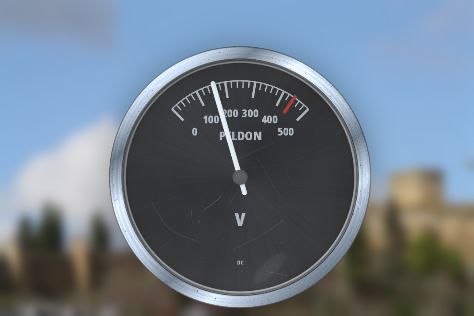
V 160
